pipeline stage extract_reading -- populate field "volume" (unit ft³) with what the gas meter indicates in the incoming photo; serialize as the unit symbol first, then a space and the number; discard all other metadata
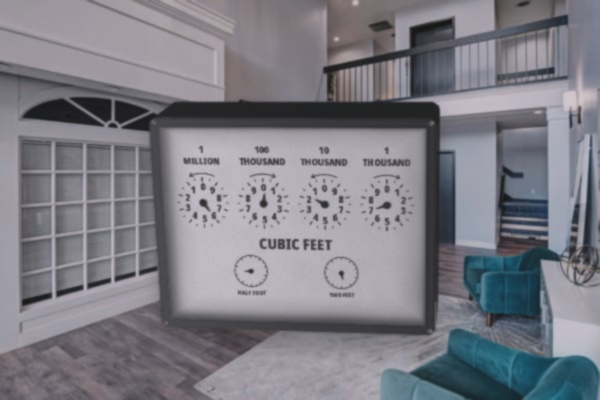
ft³ 601700
